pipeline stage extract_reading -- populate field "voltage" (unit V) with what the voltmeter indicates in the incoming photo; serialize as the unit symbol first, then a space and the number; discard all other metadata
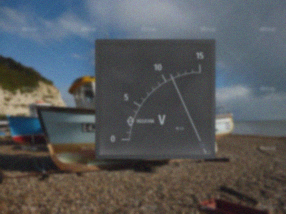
V 11
